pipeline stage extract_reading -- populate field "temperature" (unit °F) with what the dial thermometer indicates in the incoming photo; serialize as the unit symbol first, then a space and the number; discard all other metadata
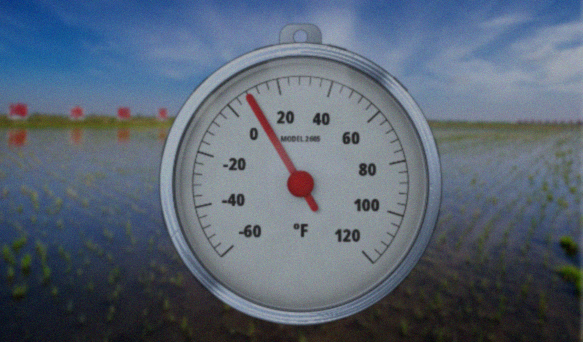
°F 8
